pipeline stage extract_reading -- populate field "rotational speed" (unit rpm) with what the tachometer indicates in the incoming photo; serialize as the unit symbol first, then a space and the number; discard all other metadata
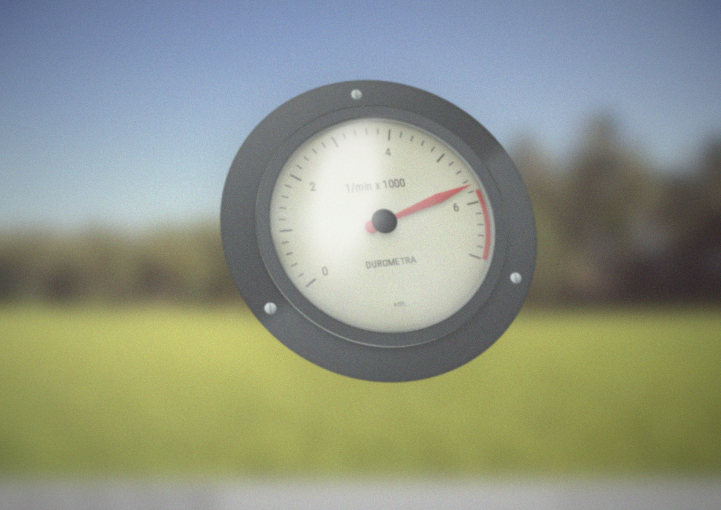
rpm 5700
